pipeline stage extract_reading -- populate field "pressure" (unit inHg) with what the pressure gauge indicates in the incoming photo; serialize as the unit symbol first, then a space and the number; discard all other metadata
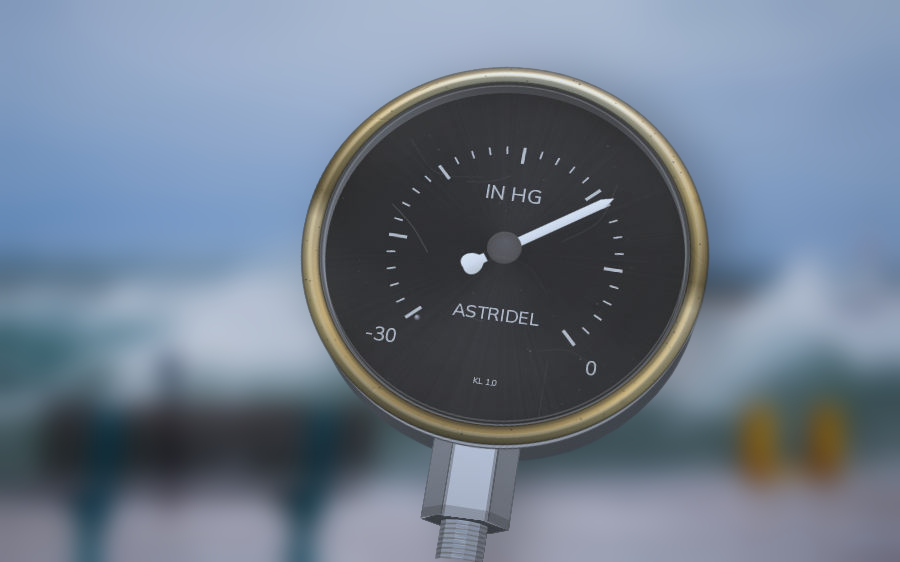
inHg -9
